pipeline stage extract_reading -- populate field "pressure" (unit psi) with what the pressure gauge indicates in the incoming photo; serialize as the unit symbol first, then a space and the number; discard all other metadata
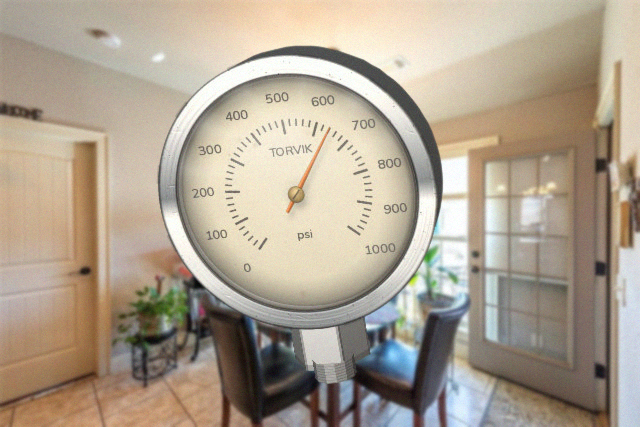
psi 640
